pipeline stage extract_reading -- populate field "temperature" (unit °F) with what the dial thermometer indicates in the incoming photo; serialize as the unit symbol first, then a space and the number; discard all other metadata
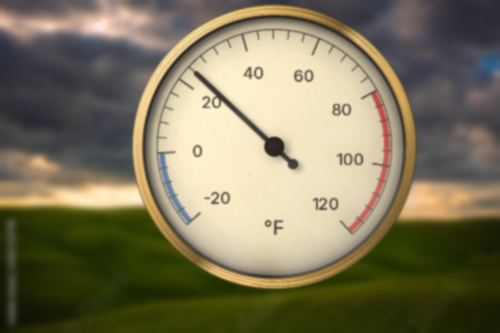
°F 24
